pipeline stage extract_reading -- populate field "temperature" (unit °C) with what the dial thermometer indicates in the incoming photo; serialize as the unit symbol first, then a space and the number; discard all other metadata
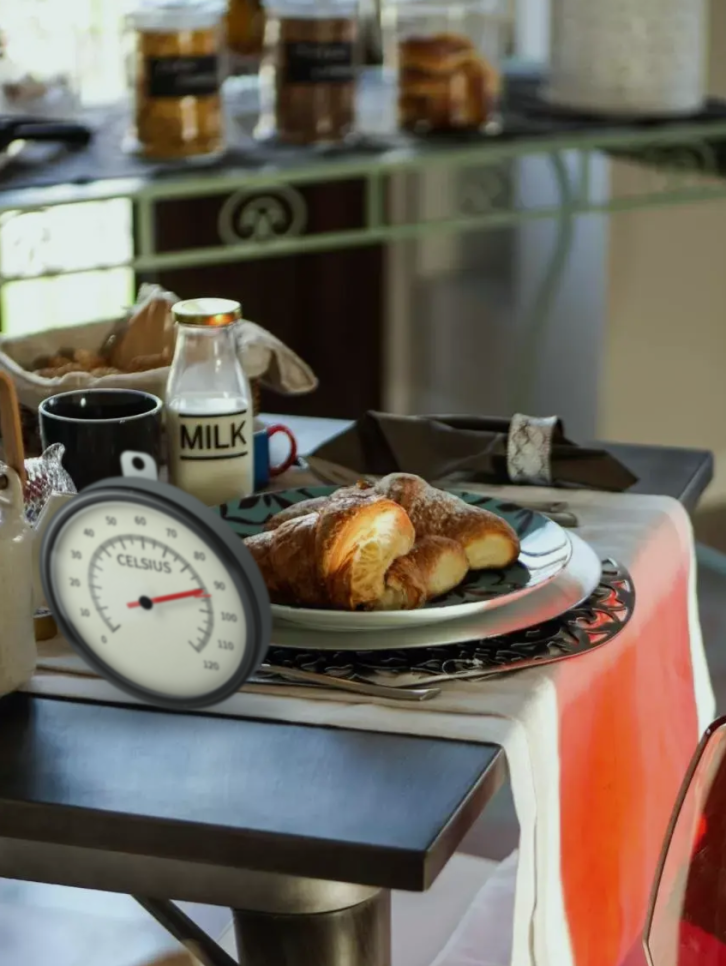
°C 90
